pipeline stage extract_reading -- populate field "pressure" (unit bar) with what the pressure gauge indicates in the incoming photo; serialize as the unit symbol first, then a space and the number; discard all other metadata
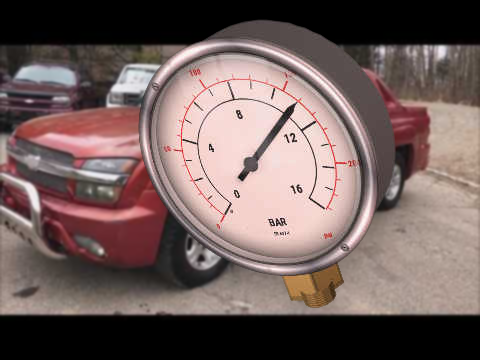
bar 11
